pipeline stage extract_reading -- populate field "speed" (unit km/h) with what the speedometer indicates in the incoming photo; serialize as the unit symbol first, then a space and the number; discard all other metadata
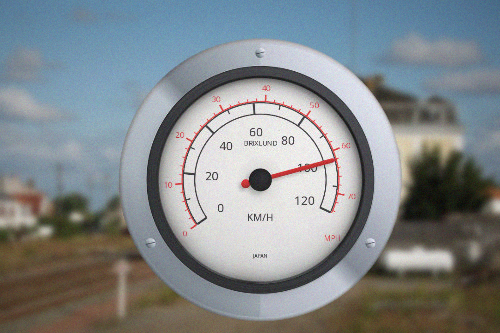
km/h 100
